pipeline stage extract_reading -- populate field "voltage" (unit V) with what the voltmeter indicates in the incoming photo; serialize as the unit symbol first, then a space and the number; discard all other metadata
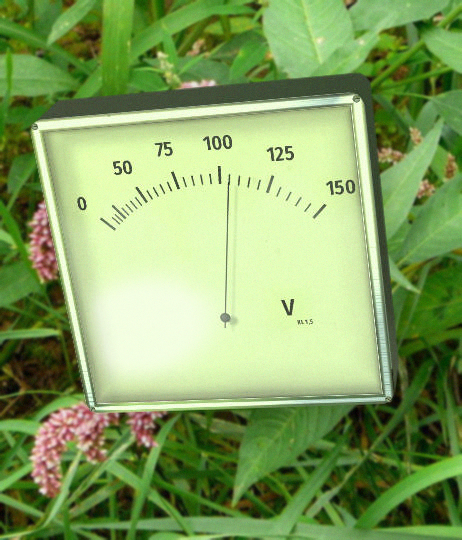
V 105
